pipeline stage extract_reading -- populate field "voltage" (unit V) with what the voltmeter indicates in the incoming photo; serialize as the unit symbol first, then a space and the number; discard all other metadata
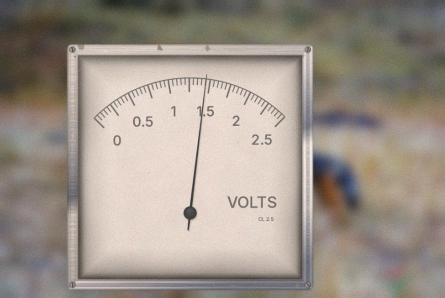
V 1.45
